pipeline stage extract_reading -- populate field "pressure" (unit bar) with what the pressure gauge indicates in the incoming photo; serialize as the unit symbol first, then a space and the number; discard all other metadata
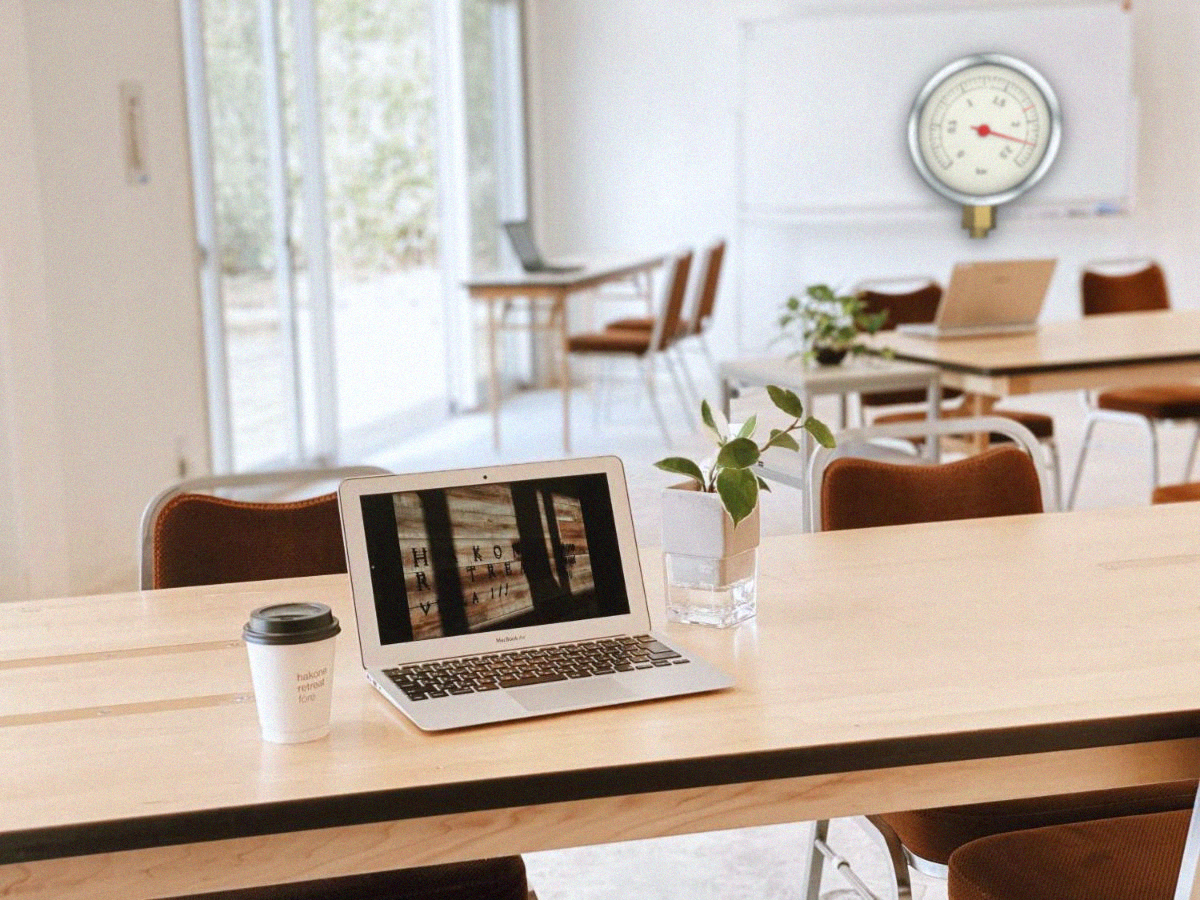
bar 2.25
